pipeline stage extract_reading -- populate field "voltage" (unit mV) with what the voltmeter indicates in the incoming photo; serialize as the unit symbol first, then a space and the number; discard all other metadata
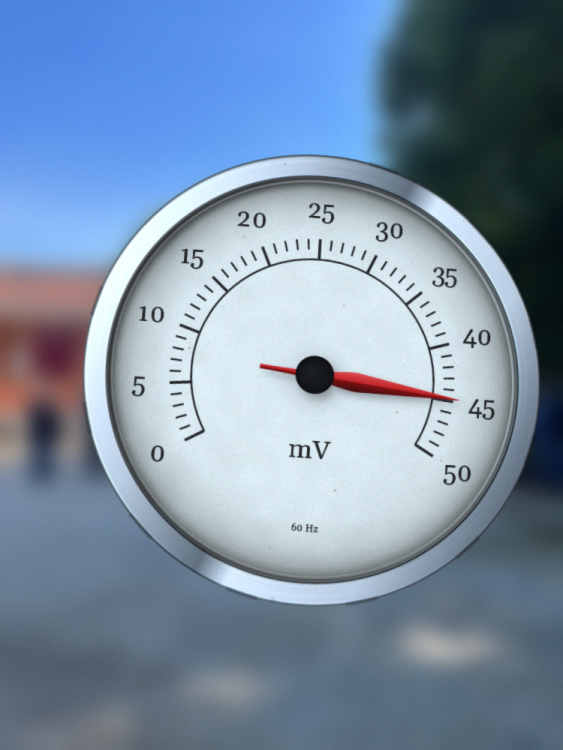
mV 45
